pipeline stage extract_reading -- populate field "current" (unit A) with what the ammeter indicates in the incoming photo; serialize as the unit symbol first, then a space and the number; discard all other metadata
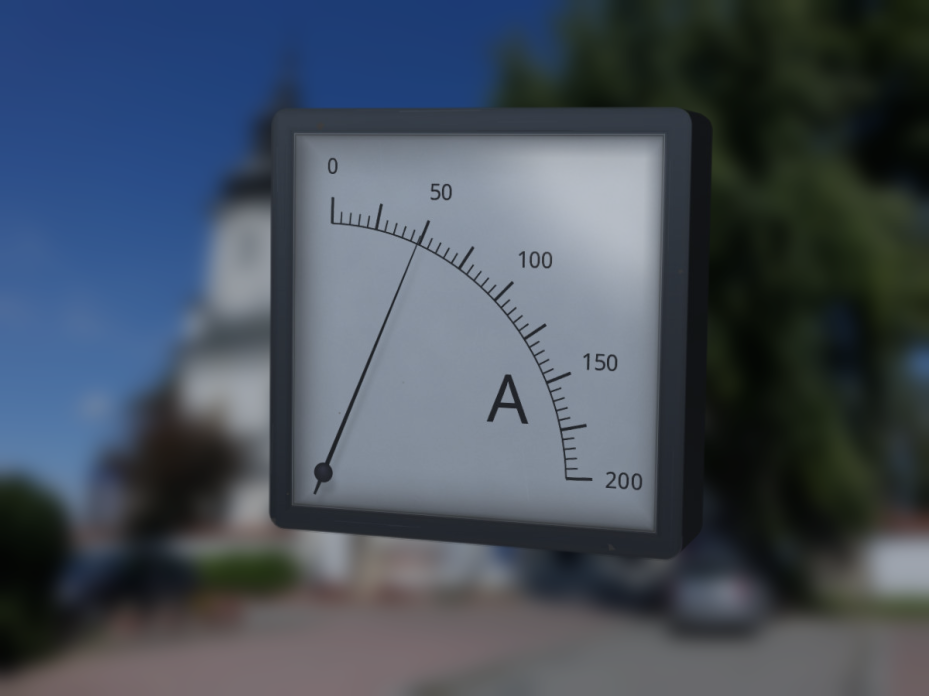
A 50
